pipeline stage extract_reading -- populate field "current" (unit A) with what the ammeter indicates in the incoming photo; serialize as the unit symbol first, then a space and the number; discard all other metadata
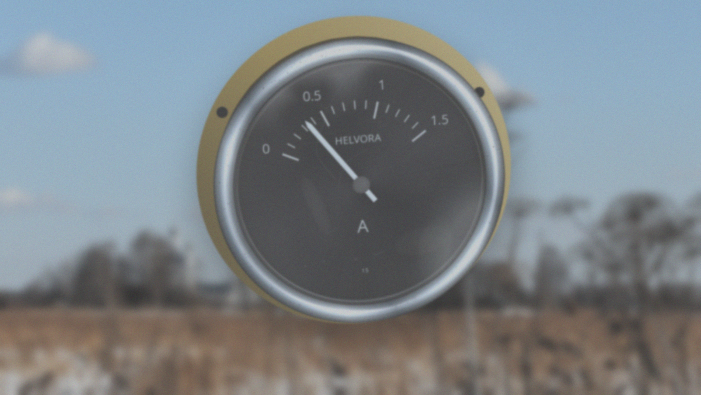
A 0.35
